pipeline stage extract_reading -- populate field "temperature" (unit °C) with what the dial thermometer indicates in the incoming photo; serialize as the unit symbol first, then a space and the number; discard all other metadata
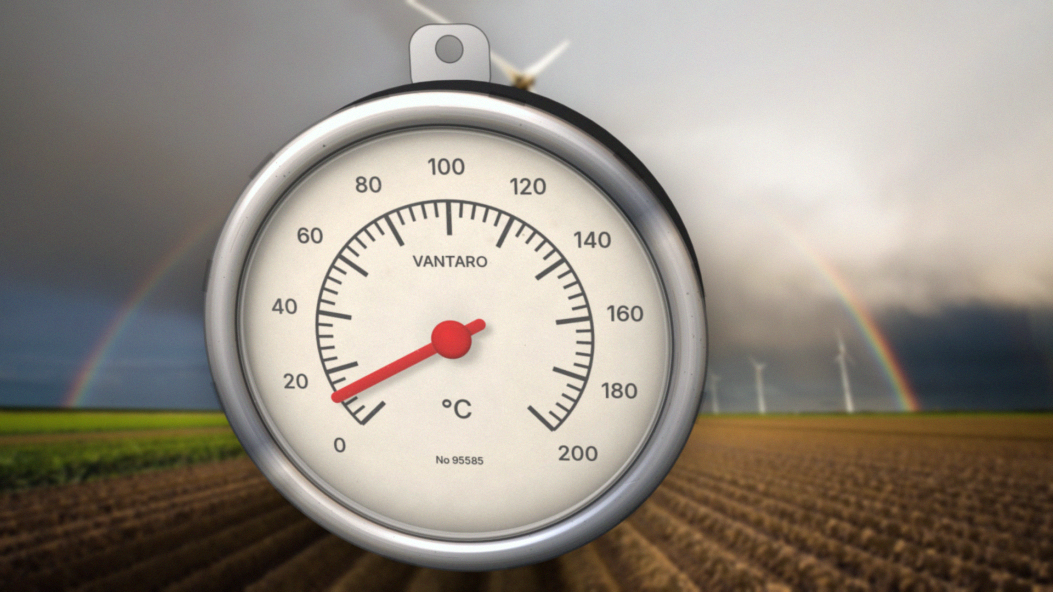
°C 12
